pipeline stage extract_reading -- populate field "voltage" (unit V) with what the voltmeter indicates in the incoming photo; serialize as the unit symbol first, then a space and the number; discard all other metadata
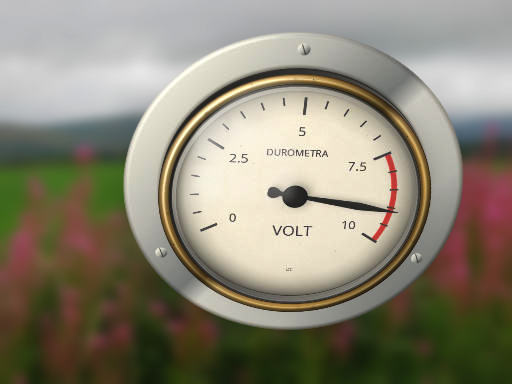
V 9
